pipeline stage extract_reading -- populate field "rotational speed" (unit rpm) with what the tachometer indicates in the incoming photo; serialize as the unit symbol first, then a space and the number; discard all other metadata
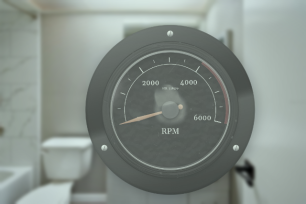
rpm 0
